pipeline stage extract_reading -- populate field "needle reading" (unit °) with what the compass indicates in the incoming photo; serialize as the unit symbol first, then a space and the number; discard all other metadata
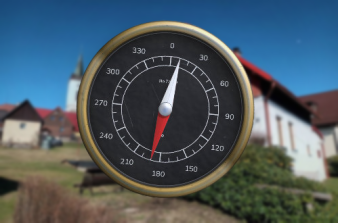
° 190
